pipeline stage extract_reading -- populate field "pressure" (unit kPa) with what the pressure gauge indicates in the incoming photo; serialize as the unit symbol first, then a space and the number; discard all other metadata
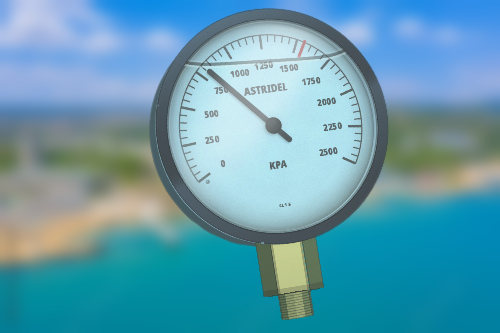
kPa 800
